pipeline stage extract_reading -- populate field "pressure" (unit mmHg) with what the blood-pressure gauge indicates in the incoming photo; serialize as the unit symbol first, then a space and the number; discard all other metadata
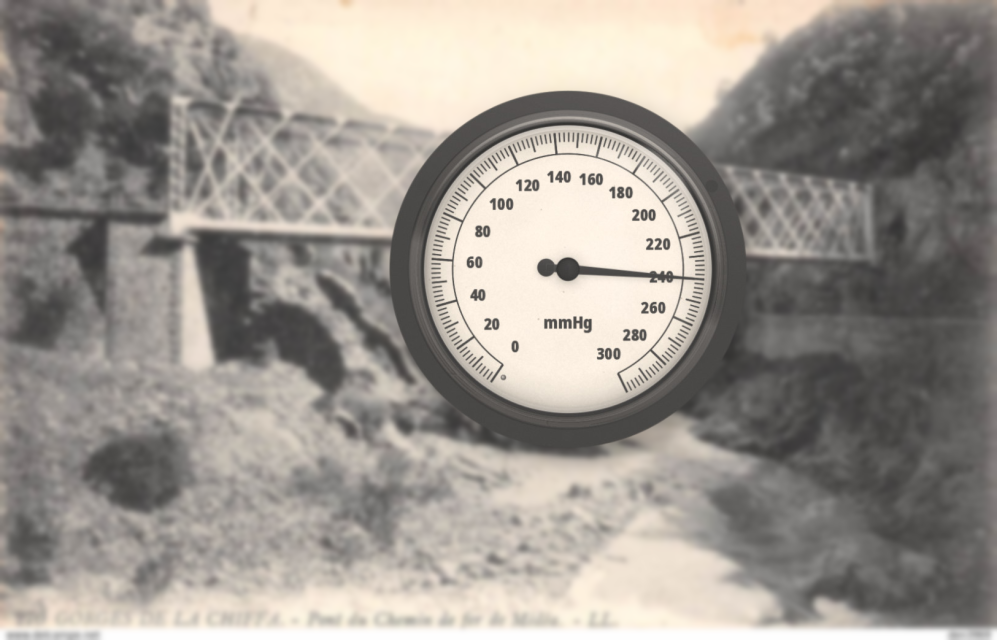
mmHg 240
